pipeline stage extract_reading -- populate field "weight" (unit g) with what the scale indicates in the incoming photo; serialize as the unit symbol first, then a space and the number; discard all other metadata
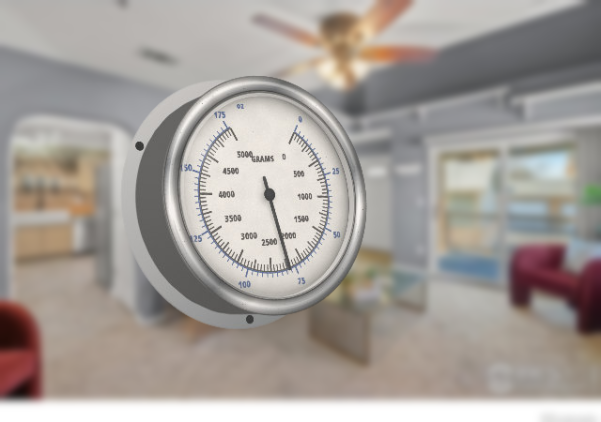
g 2250
